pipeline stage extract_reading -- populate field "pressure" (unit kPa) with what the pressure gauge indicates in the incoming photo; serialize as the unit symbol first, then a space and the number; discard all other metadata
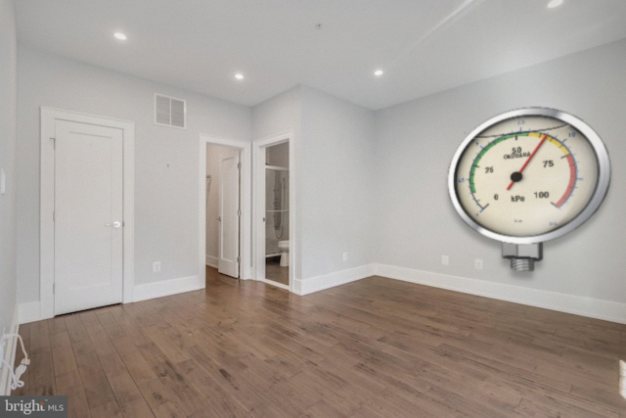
kPa 62.5
